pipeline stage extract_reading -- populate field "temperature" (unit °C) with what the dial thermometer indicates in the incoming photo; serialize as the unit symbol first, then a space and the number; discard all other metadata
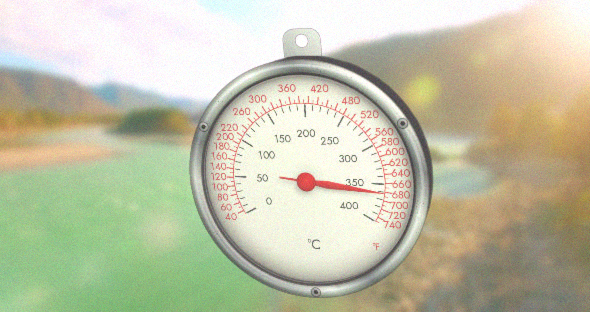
°C 360
